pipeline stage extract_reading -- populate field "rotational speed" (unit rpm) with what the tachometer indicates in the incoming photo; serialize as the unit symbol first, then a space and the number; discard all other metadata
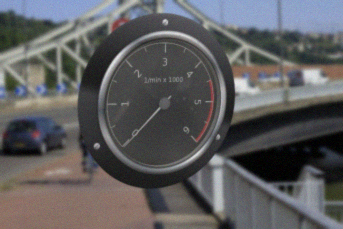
rpm 0
